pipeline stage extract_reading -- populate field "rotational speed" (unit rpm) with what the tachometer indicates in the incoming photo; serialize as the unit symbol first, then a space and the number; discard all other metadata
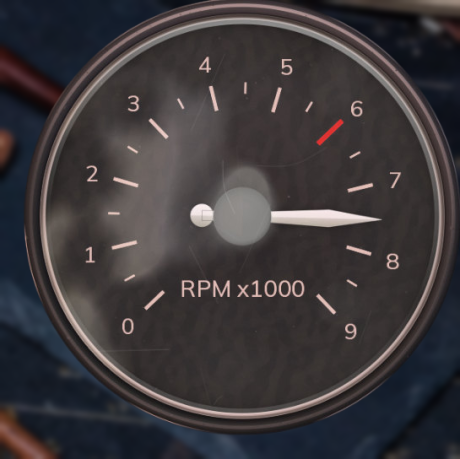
rpm 7500
